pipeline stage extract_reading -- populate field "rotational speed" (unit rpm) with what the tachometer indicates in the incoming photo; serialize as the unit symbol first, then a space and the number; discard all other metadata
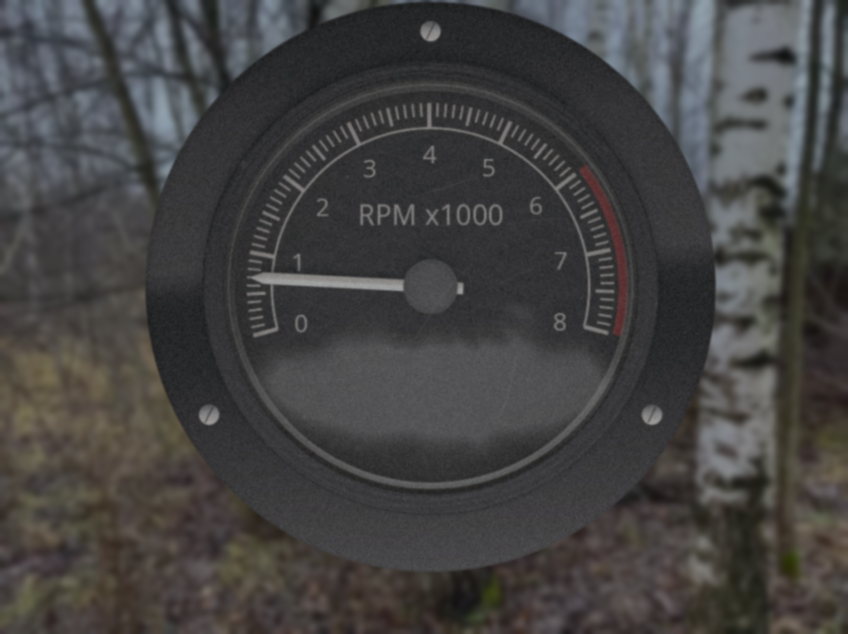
rpm 700
